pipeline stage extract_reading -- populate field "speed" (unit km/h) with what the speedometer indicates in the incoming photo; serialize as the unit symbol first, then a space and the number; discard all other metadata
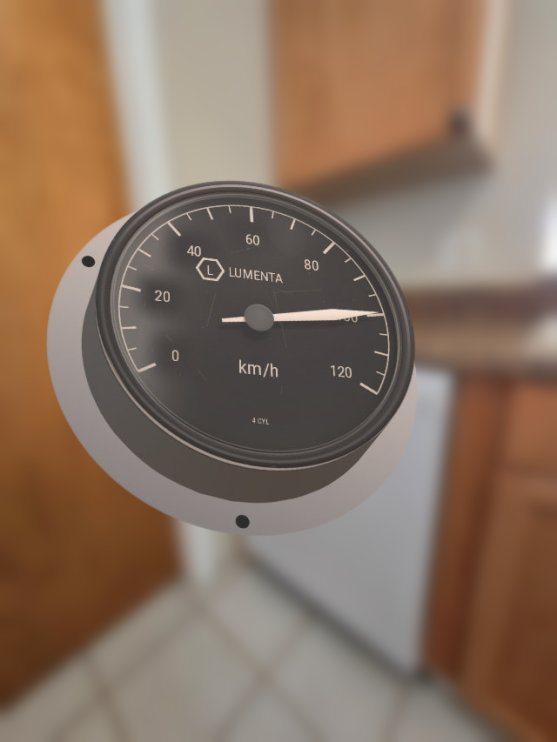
km/h 100
